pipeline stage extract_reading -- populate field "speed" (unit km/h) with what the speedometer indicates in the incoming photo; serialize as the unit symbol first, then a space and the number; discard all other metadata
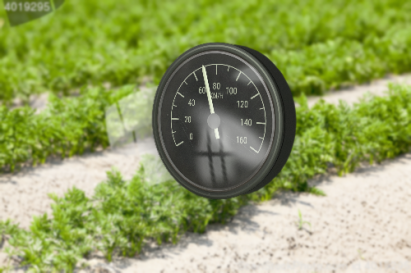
km/h 70
